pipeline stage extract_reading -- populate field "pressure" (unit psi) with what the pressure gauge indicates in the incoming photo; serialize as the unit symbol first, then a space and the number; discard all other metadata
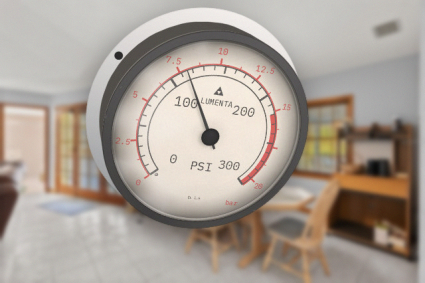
psi 115
